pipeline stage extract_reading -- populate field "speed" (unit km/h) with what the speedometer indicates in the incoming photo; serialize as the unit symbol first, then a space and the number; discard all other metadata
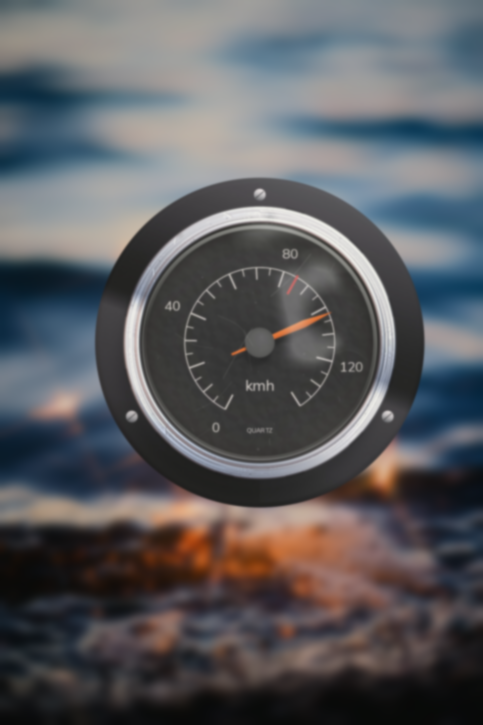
km/h 102.5
